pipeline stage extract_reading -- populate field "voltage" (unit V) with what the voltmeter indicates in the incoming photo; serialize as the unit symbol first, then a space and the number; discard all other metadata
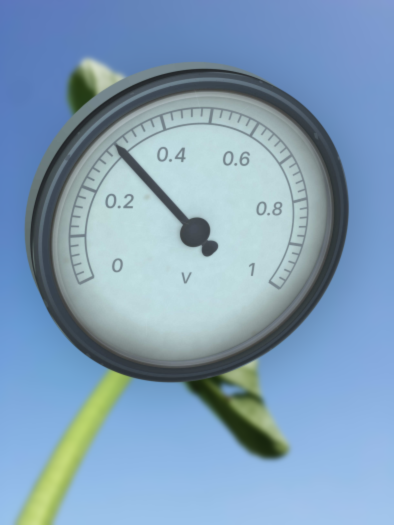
V 0.3
